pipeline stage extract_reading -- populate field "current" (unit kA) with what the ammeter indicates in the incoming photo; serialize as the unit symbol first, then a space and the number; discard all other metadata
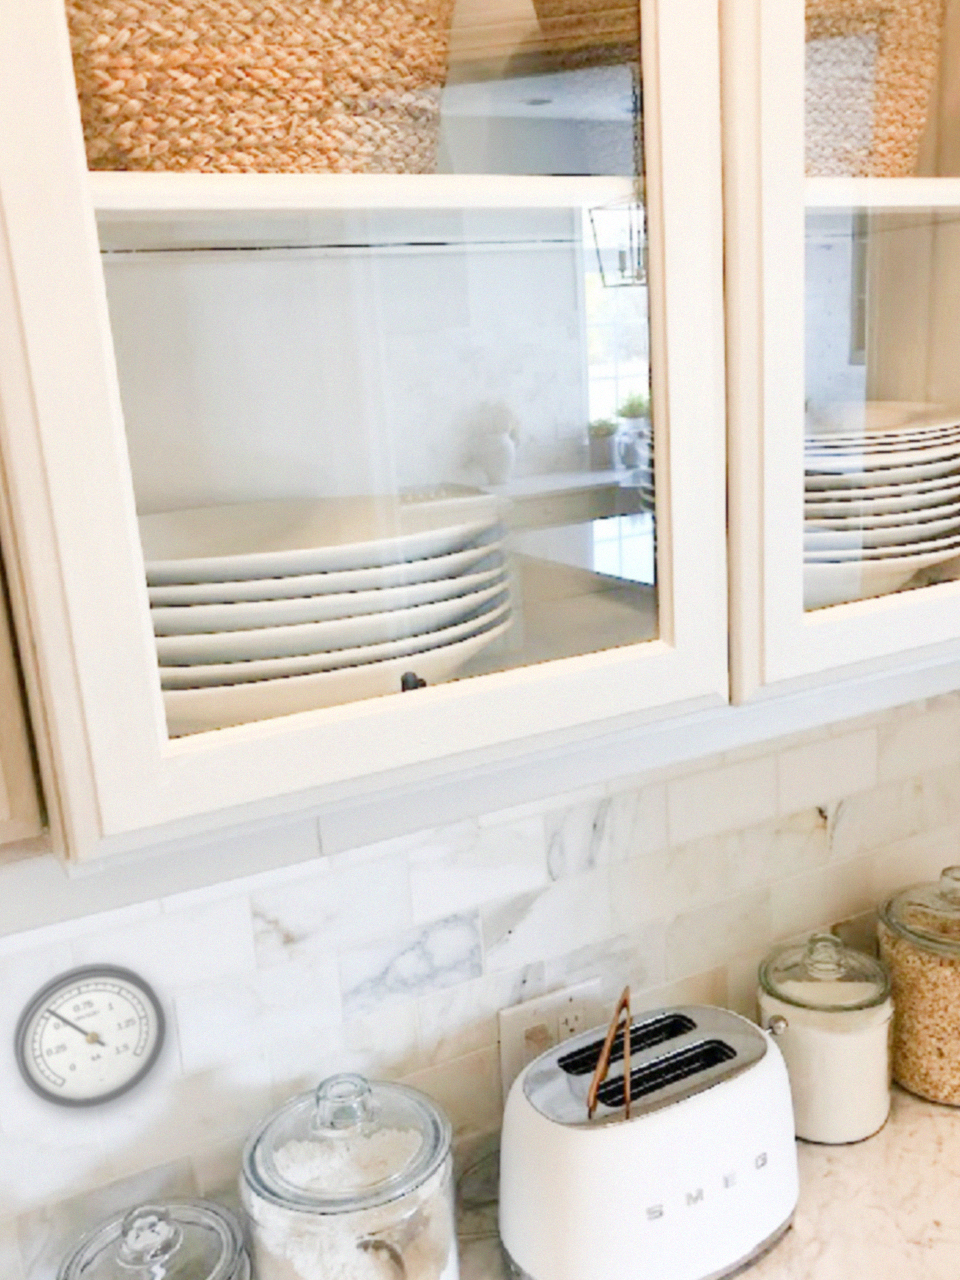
kA 0.55
